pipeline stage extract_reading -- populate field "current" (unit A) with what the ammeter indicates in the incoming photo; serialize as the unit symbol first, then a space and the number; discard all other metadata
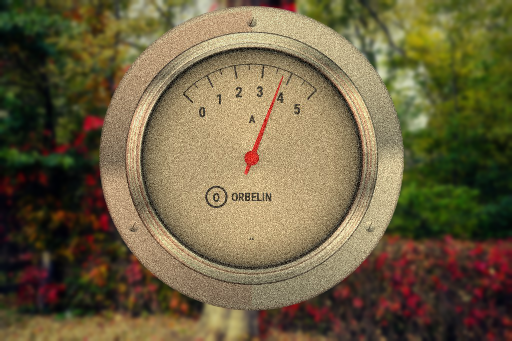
A 3.75
